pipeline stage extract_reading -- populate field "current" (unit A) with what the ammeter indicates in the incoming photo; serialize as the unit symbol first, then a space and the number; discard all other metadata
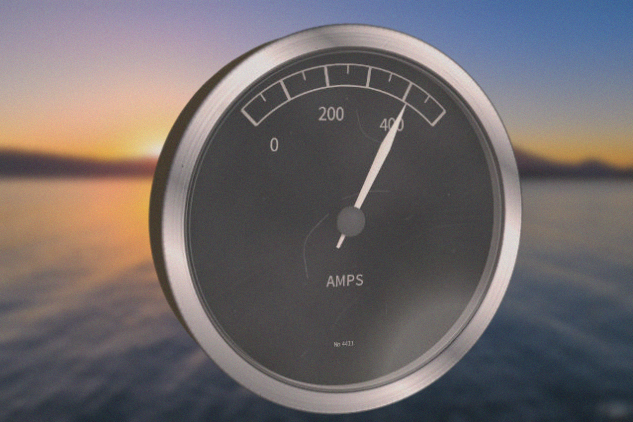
A 400
